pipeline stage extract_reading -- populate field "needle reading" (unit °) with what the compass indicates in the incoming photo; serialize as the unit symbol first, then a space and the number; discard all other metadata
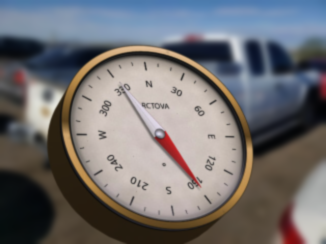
° 150
